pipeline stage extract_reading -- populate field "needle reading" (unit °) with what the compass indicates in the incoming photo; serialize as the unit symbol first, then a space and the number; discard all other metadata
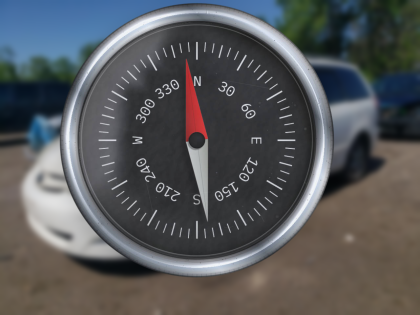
° 352.5
